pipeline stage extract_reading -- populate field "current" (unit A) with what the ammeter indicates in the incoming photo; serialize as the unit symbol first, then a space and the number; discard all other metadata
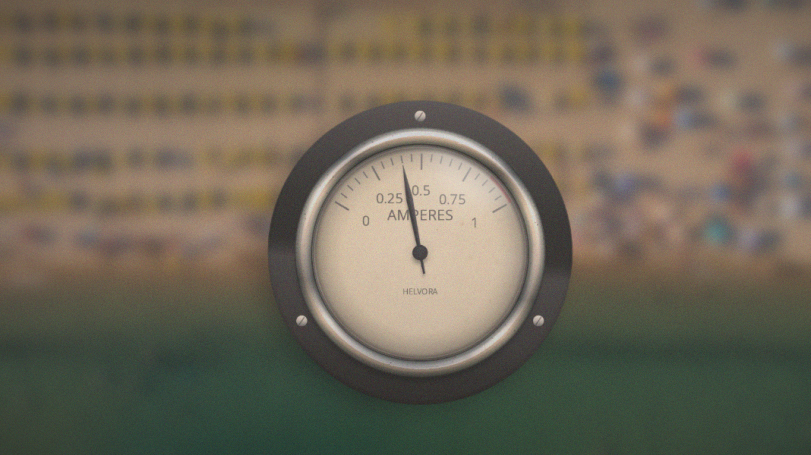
A 0.4
